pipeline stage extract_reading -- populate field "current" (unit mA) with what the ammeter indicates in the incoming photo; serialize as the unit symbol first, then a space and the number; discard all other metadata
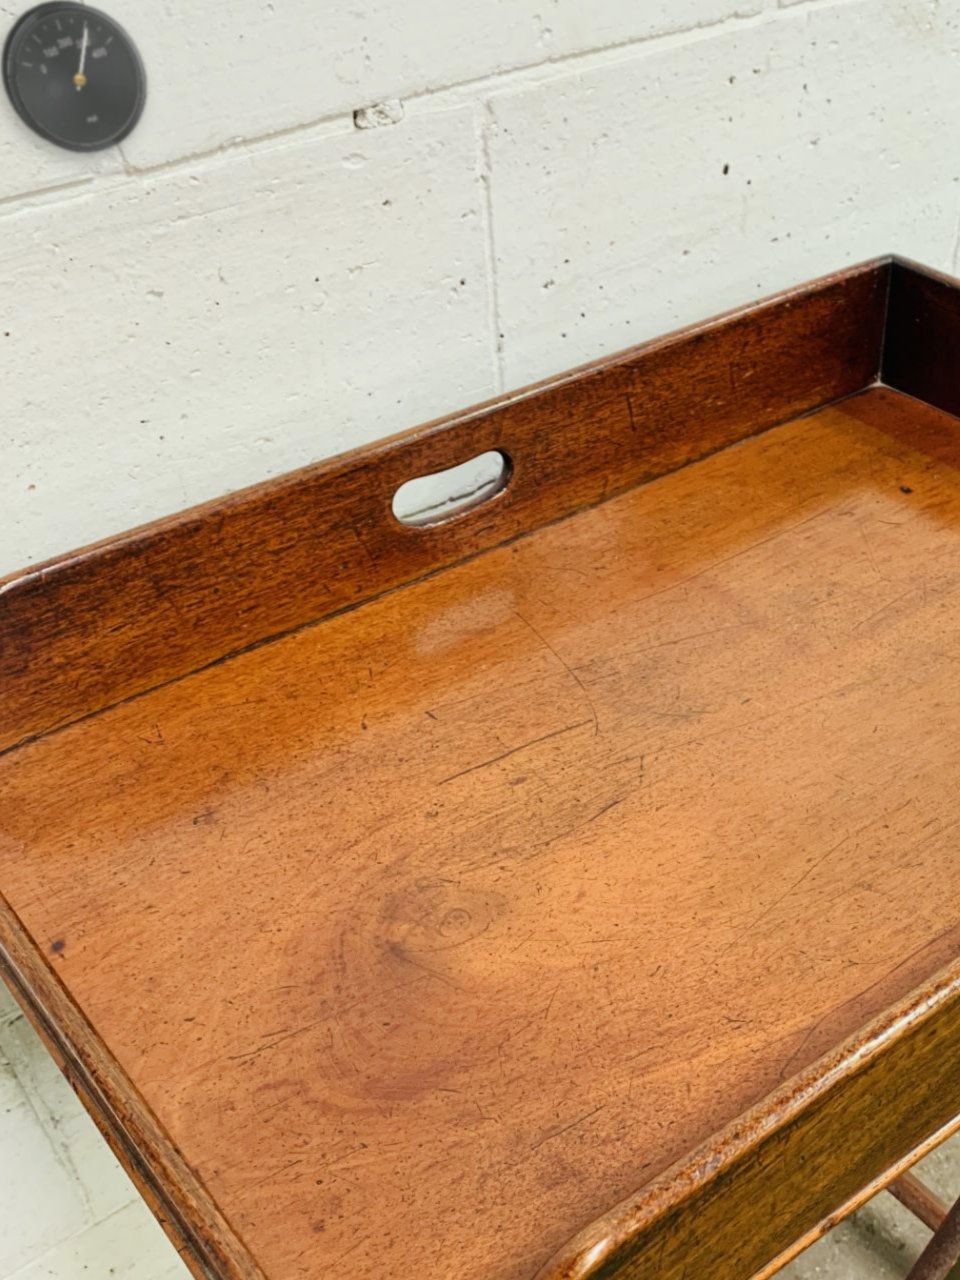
mA 300
